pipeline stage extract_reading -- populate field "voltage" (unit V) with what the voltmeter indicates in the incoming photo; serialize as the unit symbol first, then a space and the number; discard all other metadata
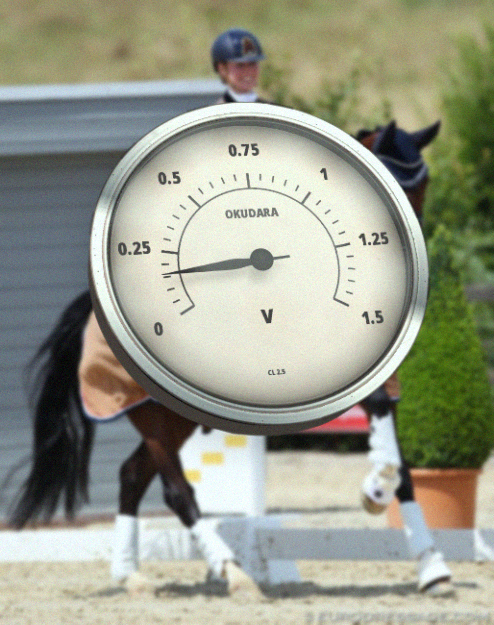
V 0.15
